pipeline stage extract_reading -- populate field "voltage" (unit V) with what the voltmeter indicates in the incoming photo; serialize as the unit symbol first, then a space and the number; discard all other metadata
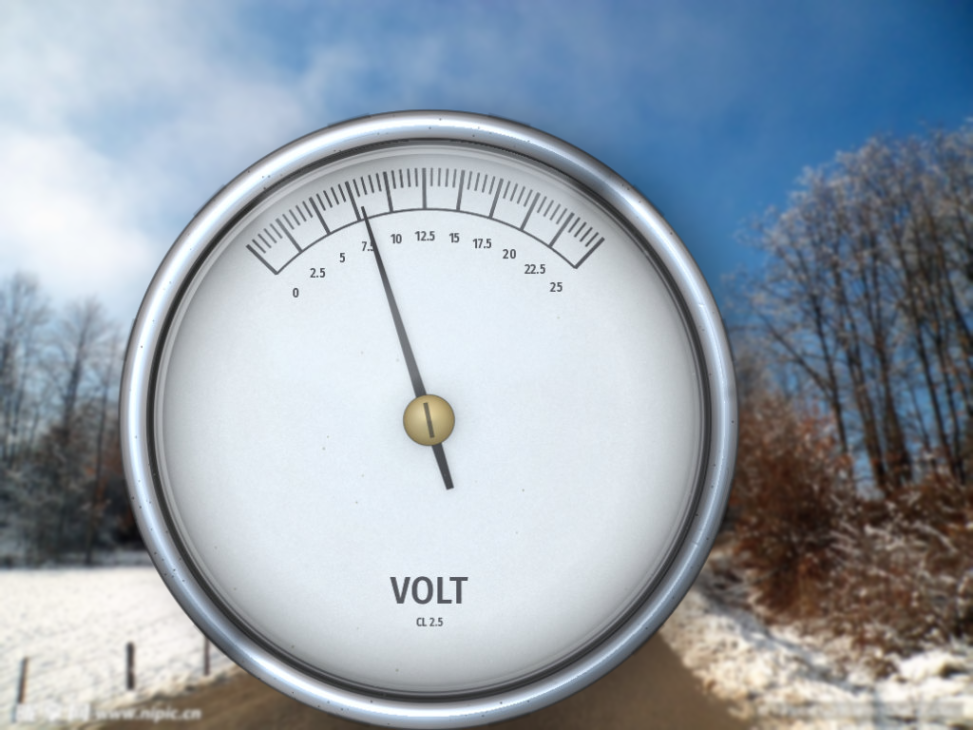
V 8
